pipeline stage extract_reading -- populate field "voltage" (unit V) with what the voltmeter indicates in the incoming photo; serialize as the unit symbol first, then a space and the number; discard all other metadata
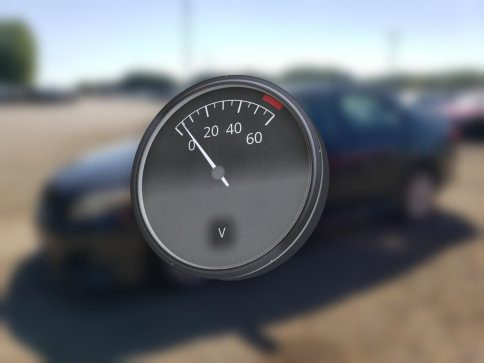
V 5
